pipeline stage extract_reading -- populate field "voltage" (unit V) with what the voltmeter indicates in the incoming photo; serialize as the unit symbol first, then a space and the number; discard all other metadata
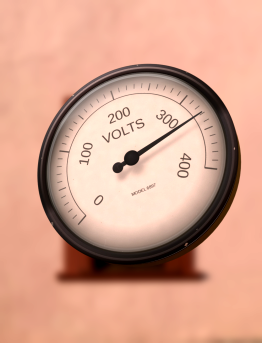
V 330
